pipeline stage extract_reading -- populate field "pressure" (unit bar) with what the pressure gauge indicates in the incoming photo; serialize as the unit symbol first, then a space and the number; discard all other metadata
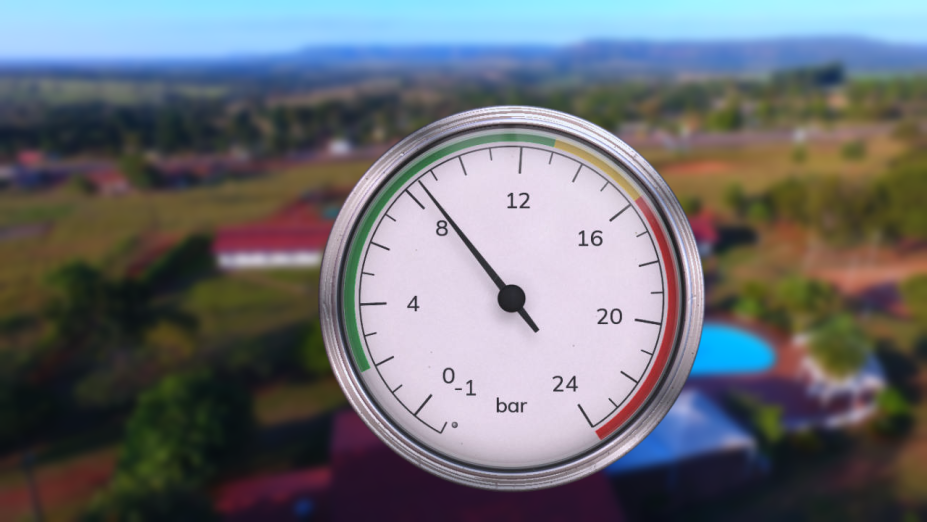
bar 8.5
